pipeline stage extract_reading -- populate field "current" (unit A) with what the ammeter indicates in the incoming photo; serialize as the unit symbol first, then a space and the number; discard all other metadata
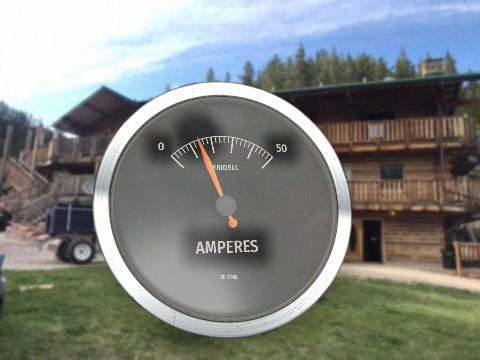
A 14
